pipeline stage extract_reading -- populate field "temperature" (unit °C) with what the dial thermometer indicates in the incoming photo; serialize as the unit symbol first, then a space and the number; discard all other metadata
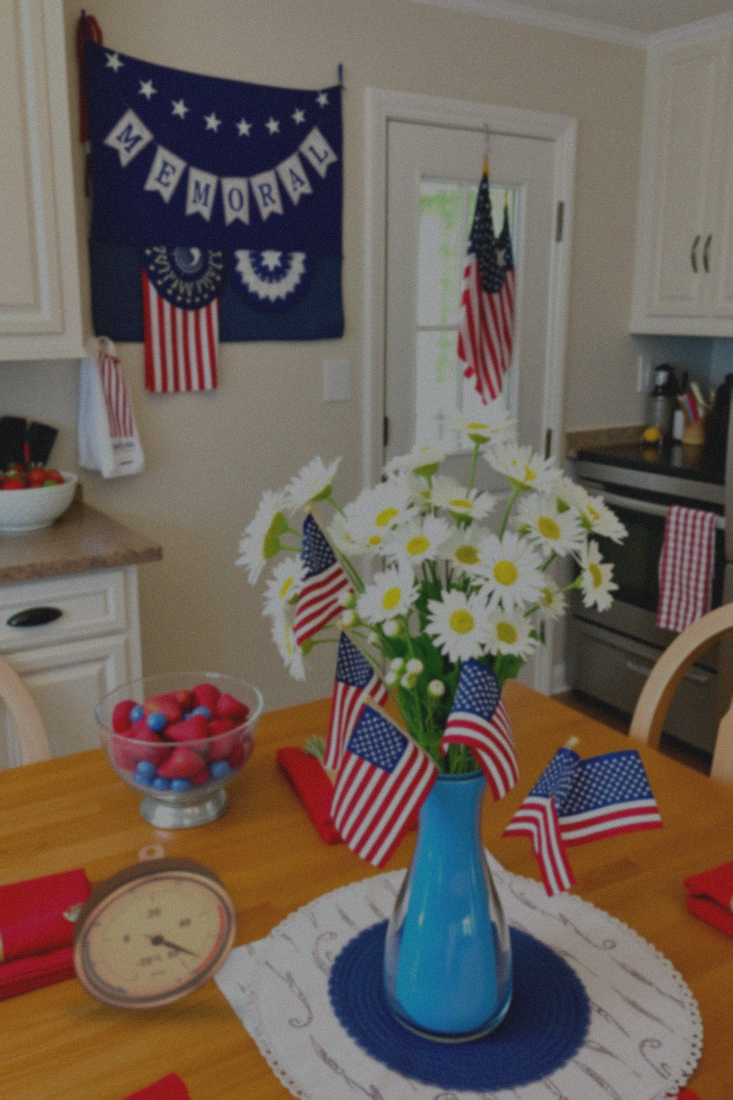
°C 55
